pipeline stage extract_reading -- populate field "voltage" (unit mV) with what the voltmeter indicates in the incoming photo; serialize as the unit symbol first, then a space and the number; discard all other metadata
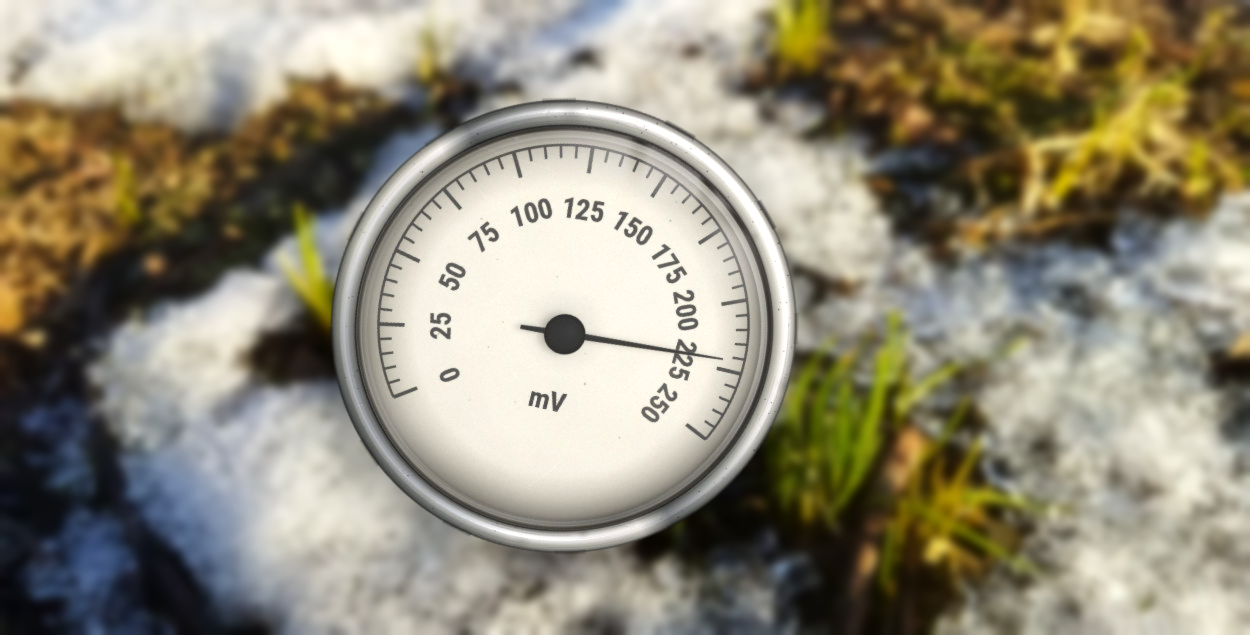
mV 220
